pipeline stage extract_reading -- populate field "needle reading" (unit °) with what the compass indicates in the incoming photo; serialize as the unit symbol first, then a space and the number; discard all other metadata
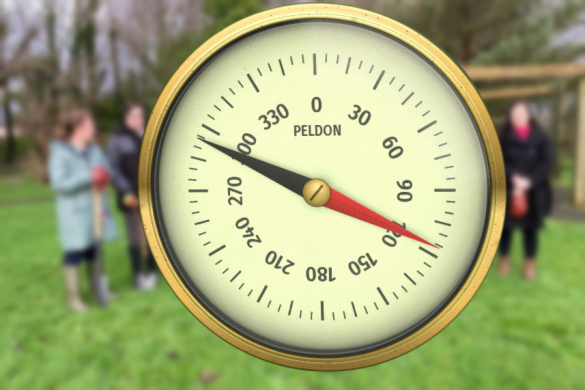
° 115
